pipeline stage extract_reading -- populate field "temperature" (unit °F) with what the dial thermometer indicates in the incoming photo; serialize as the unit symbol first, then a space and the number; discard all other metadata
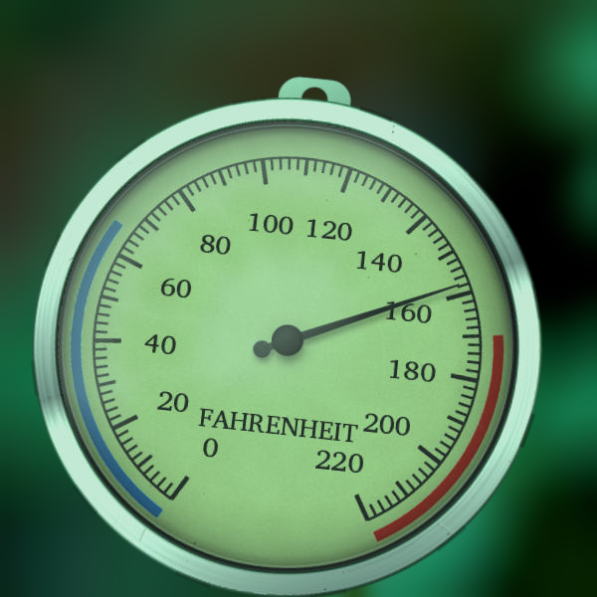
°F 158
